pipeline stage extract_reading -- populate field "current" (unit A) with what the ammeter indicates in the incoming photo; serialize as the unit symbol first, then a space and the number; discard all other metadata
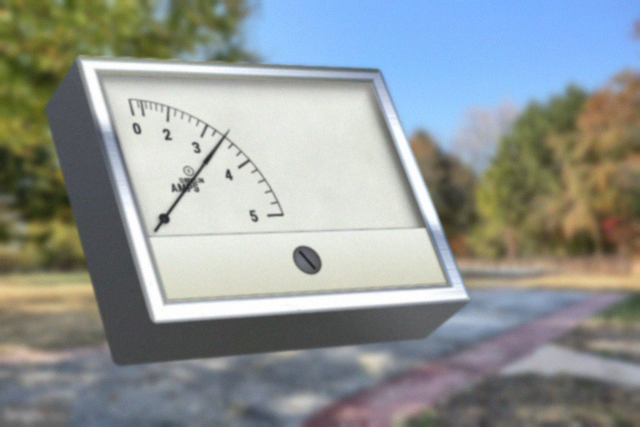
A 3.4
